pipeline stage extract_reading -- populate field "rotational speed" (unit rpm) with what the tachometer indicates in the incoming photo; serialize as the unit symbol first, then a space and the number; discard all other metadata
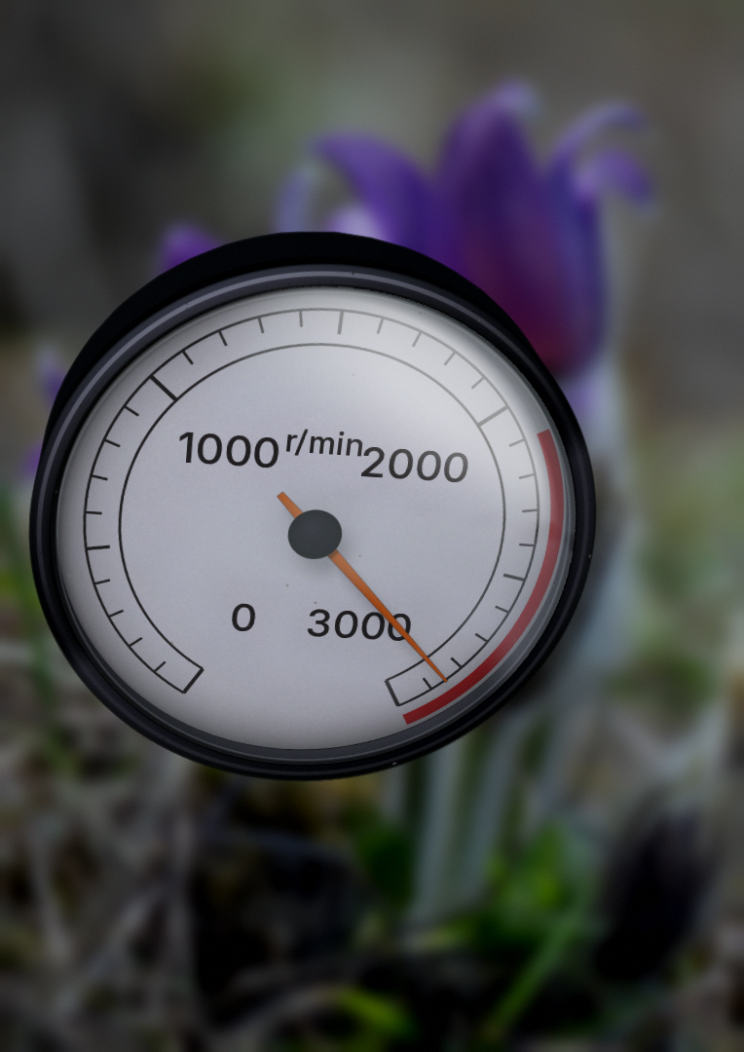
rpm 2850
